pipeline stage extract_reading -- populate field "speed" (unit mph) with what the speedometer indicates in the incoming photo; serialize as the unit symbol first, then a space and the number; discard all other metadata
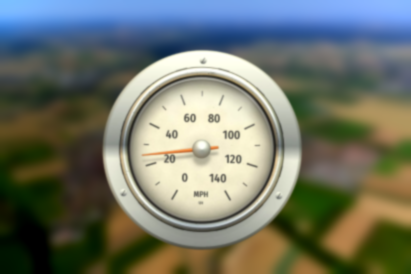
mph 25
